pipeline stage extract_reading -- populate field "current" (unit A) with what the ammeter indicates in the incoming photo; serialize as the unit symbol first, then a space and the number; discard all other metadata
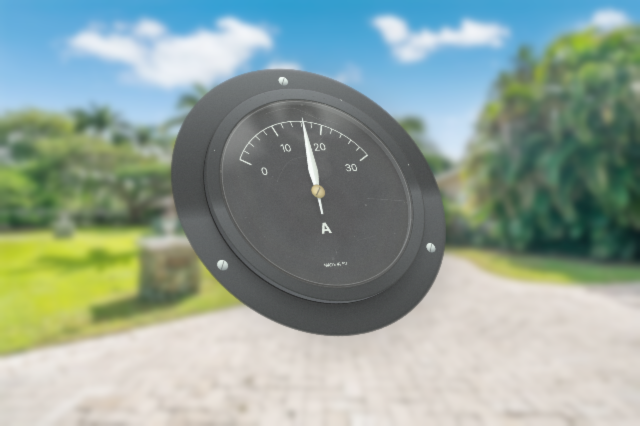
A 16
